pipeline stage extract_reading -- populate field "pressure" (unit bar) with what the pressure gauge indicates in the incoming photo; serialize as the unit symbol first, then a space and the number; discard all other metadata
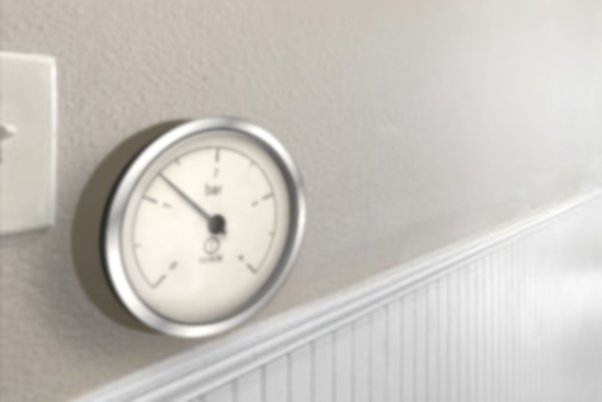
bar 1.25
